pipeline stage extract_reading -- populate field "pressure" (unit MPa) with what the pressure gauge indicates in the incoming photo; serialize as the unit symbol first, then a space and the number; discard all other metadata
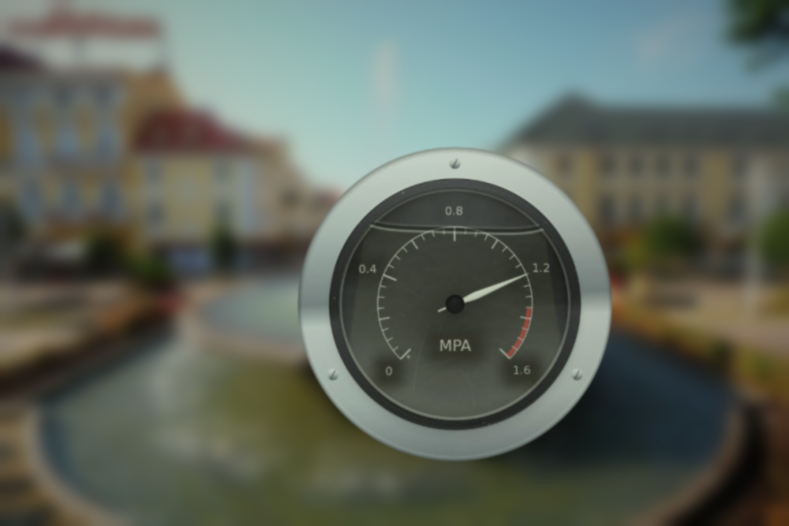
MPa 1.2
